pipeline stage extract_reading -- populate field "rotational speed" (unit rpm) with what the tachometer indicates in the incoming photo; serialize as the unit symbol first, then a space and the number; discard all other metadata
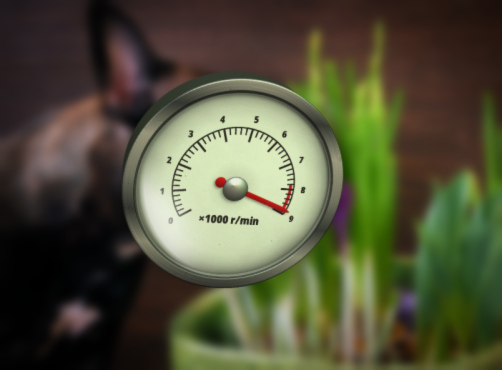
rpm 8800
